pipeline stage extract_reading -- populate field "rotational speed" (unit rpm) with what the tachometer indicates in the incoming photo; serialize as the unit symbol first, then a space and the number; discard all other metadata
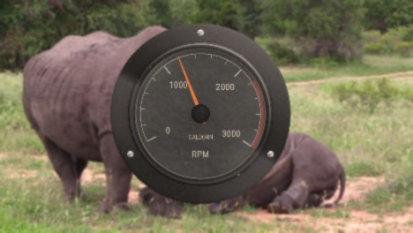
rpm 1200
